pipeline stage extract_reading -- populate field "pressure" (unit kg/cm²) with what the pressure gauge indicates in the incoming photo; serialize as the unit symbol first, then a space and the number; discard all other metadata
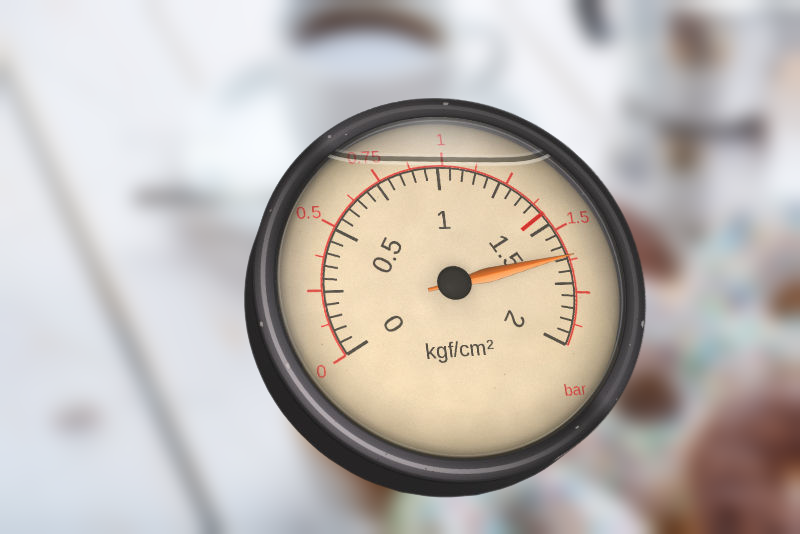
kg/cm² 1.65
